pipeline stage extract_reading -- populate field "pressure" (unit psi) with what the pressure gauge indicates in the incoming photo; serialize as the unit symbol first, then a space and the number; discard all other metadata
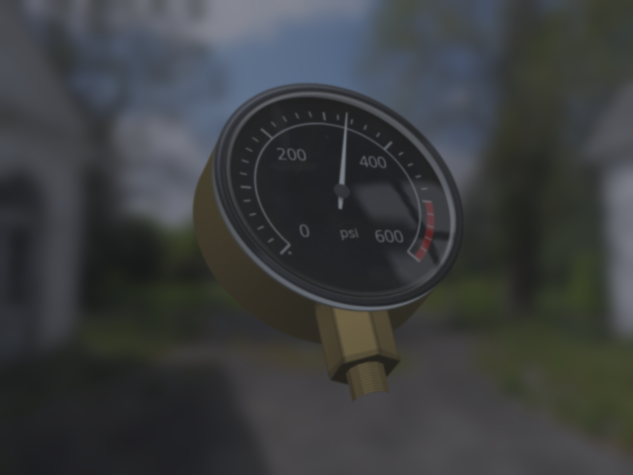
psi 330
